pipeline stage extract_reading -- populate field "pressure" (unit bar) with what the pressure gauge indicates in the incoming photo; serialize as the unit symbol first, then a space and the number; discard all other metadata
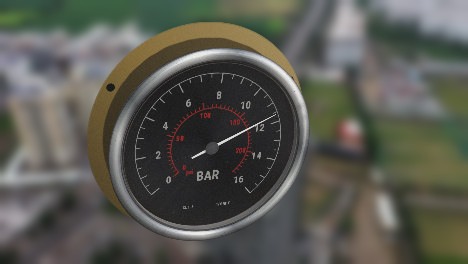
bar 11.5
